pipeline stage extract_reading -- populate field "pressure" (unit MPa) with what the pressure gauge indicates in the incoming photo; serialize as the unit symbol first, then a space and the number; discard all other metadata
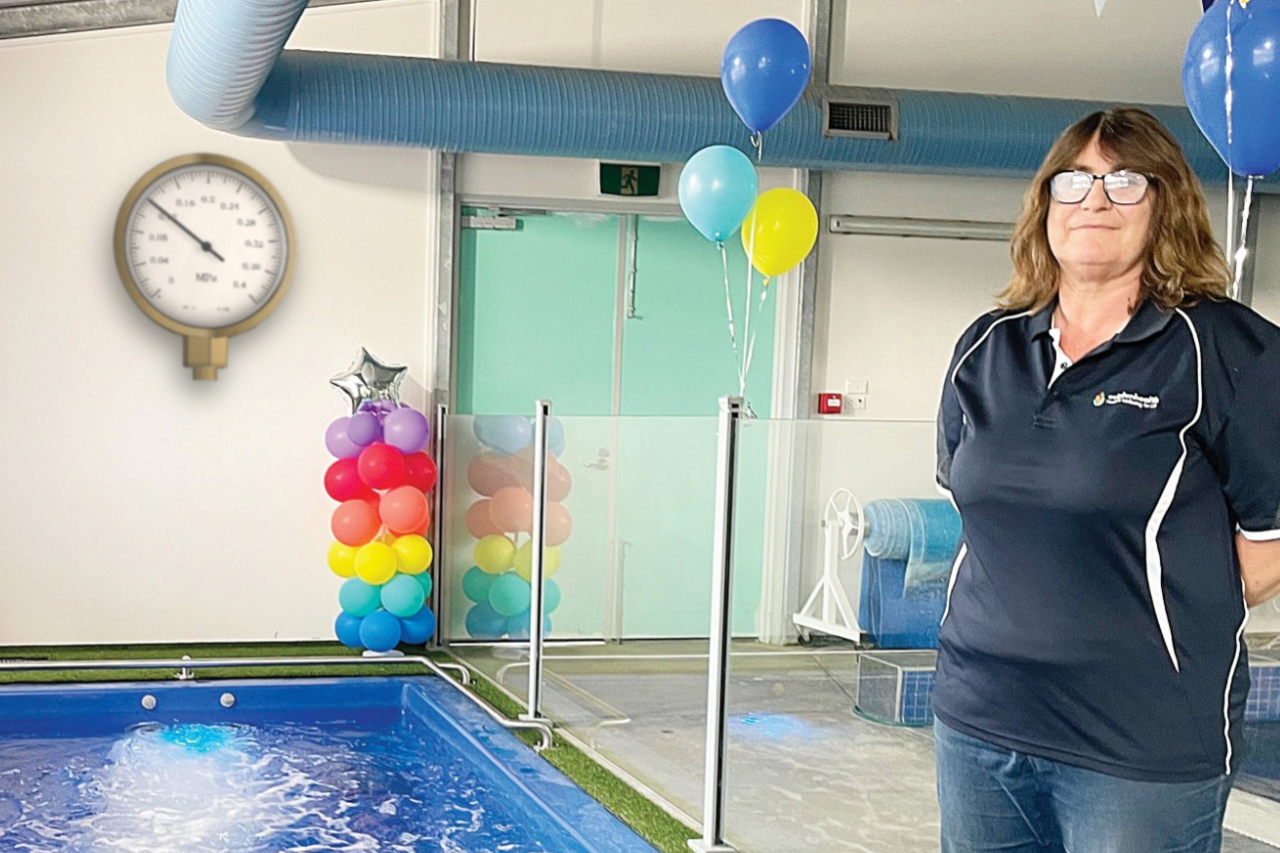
MPa 0.12
